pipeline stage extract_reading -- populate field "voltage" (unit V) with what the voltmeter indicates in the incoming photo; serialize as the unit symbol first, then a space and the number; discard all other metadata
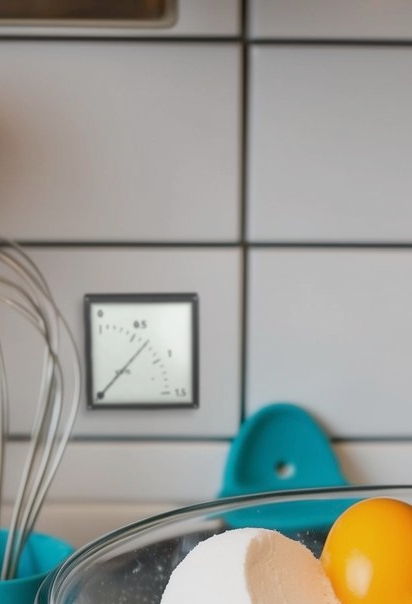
V 0.7
